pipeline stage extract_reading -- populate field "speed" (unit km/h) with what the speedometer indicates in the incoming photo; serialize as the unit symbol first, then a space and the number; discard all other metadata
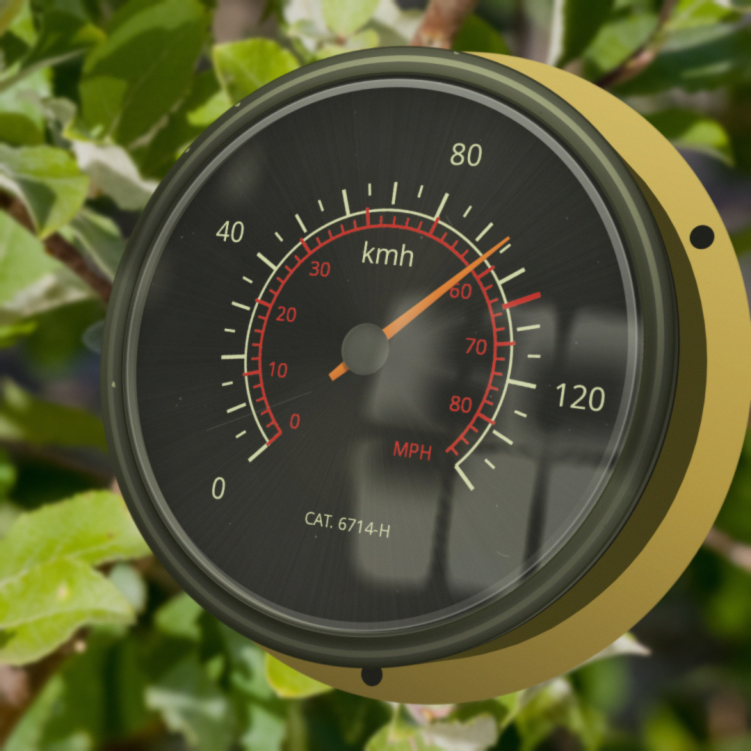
km/h 95
